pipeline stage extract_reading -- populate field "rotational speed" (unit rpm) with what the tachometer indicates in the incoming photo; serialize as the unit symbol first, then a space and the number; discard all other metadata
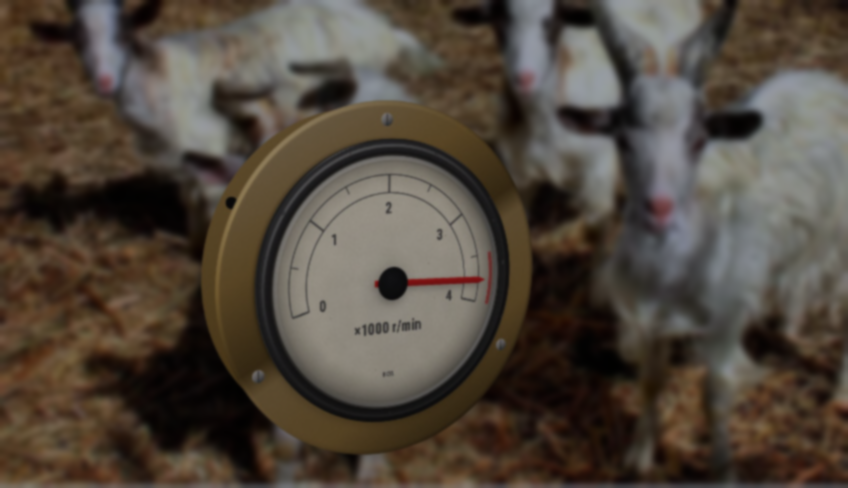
rpm 3750
